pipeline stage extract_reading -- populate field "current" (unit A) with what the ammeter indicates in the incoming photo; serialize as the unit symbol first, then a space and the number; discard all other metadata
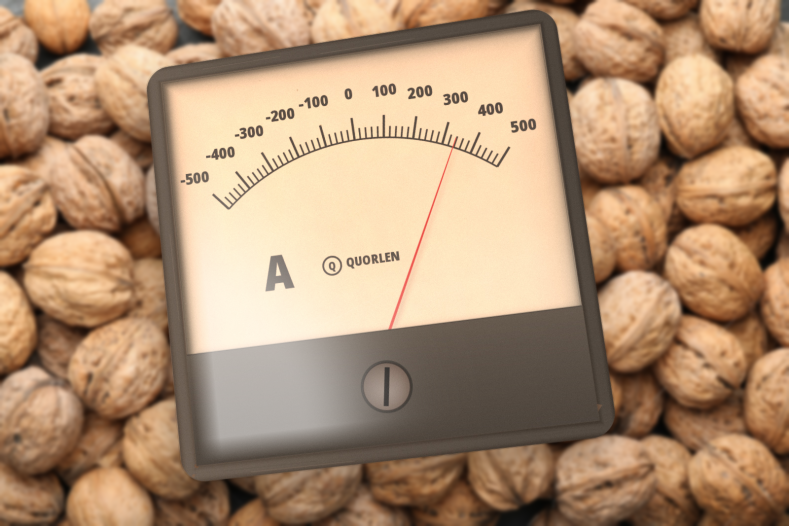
A 340
